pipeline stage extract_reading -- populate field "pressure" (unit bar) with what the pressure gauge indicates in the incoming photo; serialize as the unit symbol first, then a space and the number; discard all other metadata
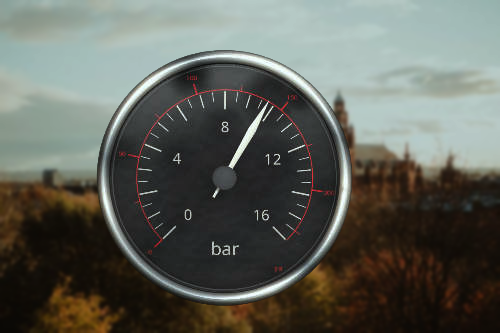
bar 9.75
